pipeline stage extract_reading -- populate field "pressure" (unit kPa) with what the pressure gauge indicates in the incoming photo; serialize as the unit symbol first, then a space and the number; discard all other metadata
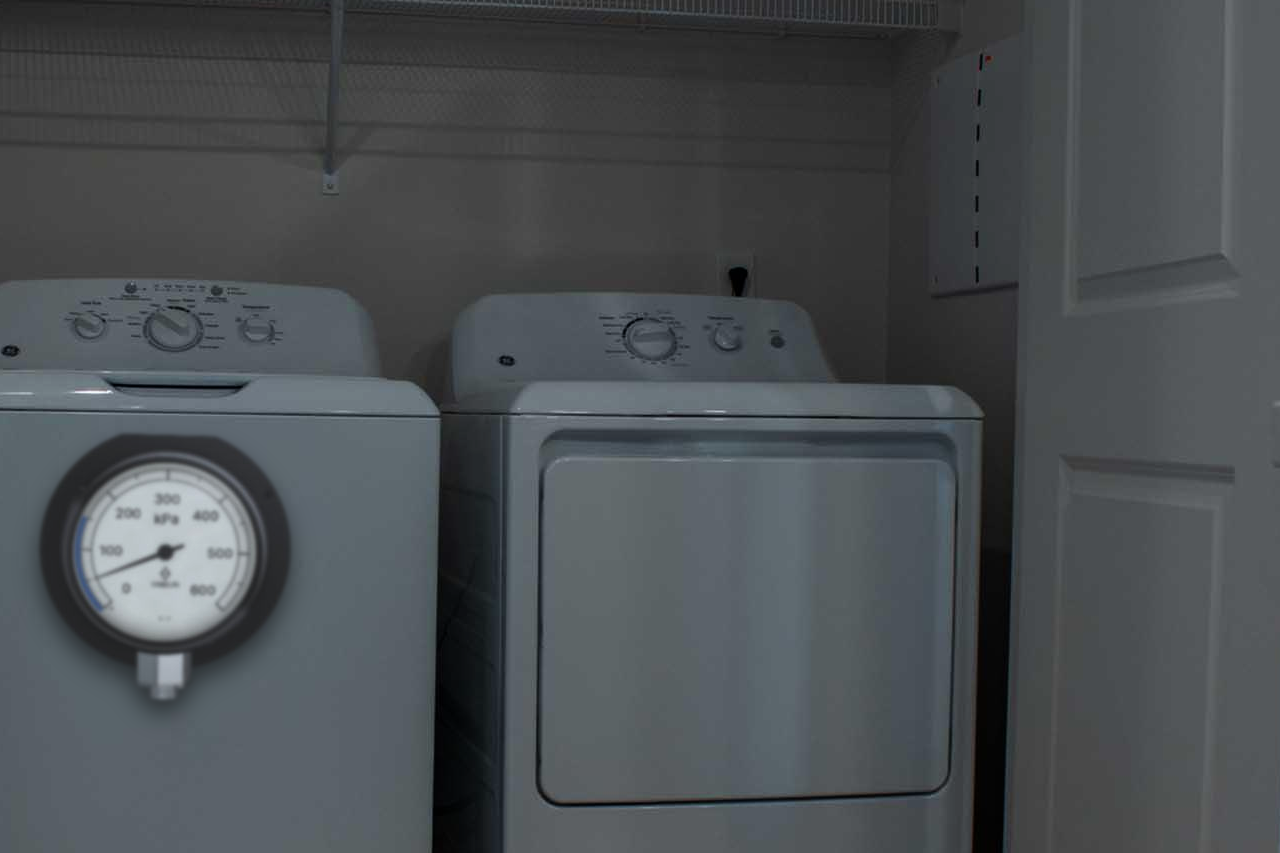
kPa 50
